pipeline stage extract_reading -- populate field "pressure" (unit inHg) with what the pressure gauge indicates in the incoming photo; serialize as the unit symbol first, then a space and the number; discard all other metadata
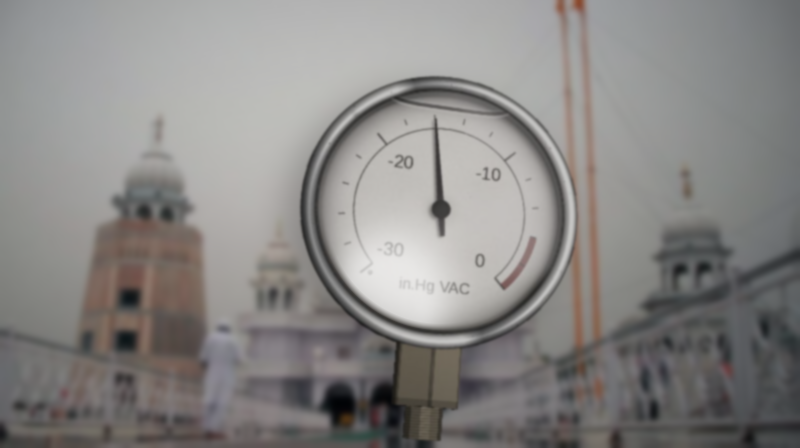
inHg -16
